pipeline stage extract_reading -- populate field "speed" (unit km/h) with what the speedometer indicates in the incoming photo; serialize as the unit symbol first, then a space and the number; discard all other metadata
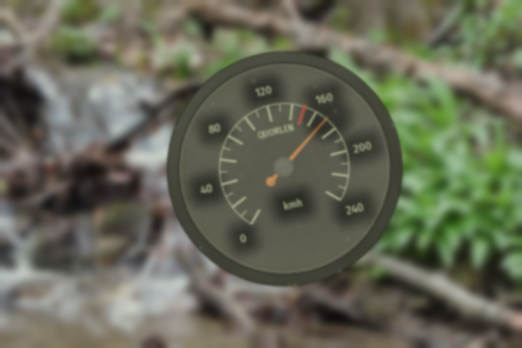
km/h 170
